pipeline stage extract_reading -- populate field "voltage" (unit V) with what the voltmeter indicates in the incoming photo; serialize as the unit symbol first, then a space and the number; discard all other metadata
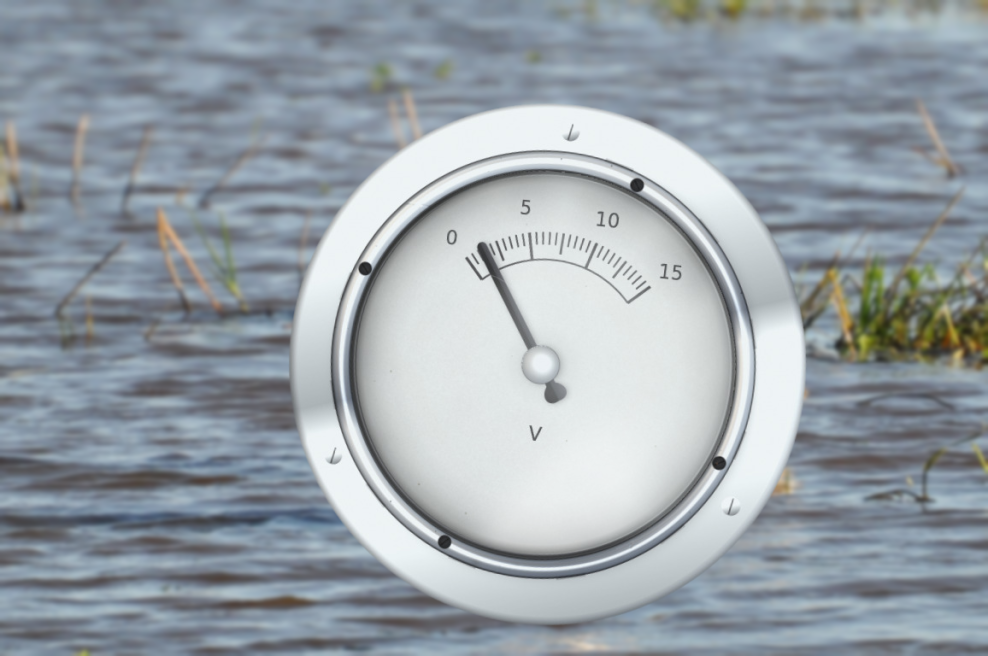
V 1.5
